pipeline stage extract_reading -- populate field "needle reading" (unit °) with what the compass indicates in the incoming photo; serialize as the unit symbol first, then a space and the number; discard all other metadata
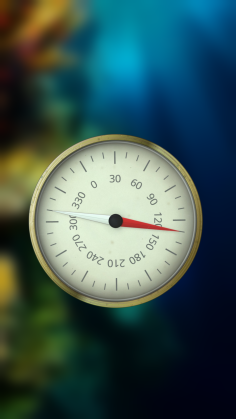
° 130
